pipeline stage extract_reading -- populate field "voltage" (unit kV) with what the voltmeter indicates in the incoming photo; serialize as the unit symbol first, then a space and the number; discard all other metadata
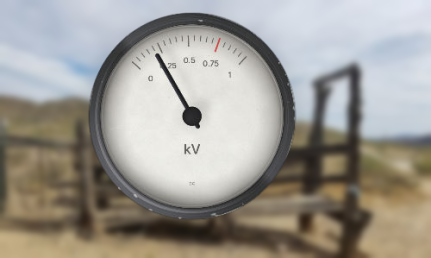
kV 0.2
